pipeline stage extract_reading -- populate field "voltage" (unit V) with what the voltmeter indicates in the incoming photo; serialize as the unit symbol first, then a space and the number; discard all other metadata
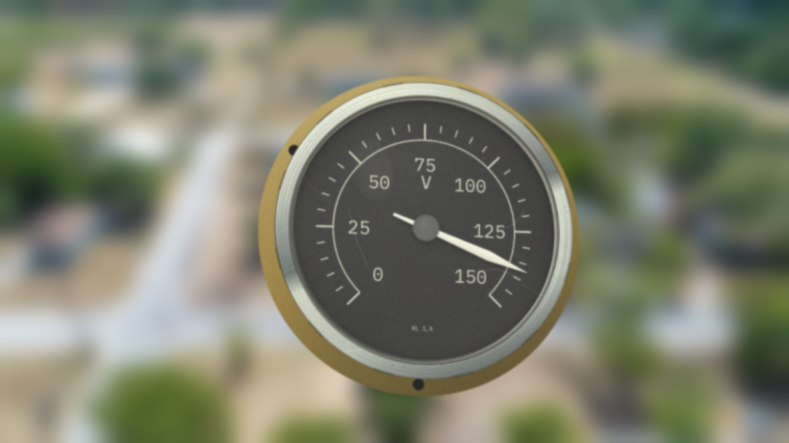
V 137.5
